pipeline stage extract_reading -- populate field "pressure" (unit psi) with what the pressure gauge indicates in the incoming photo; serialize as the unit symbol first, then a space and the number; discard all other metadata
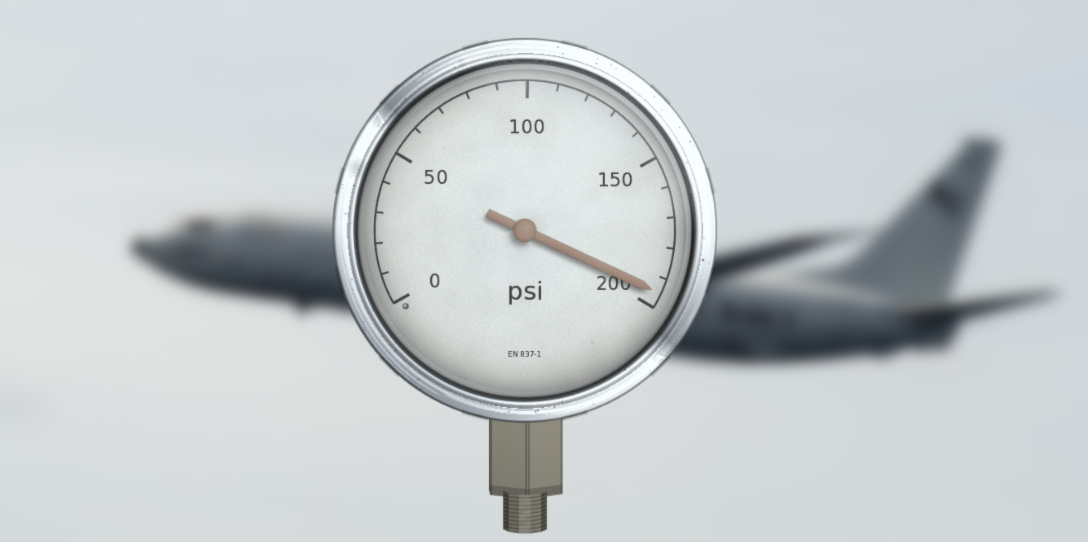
psi 195
